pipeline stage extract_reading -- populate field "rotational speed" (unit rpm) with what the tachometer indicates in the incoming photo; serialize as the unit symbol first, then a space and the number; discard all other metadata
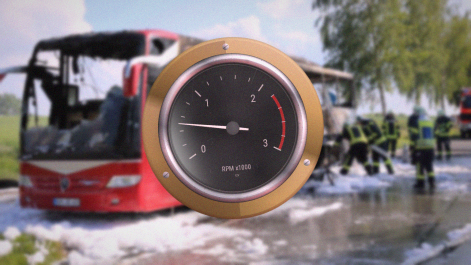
rpm 500
